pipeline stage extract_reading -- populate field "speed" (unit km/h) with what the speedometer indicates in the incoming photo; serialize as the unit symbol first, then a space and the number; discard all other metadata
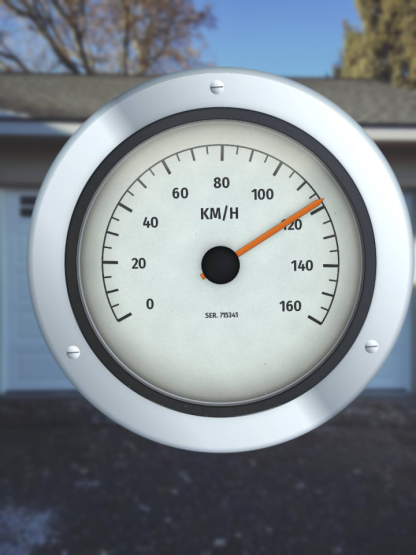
km/h 117.5
